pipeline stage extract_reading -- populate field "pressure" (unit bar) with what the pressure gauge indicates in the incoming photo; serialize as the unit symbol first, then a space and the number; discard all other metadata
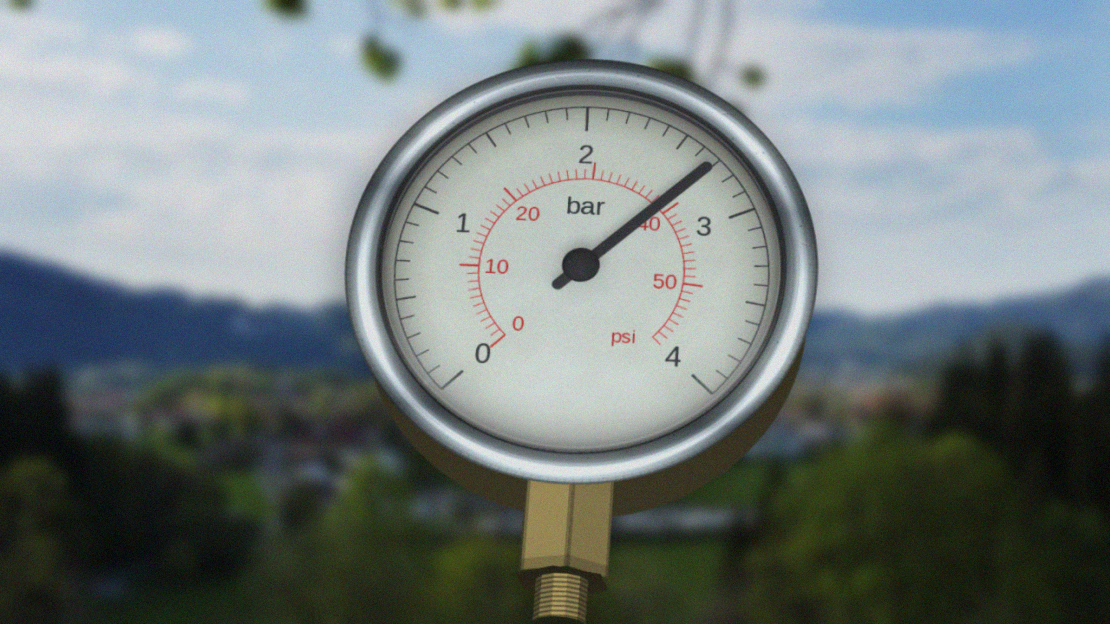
bar 2.7
